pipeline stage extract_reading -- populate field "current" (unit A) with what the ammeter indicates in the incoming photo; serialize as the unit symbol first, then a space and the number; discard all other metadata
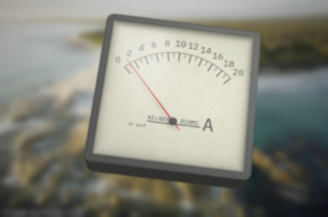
A 1
